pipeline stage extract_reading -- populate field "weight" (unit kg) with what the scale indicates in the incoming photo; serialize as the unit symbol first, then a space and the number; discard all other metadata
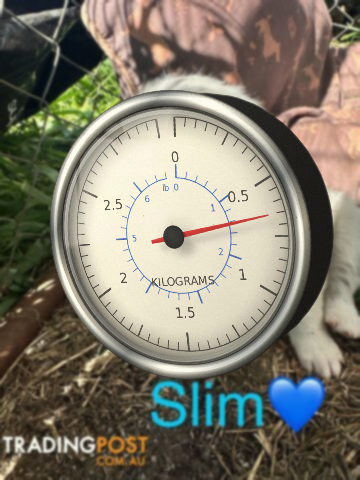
kg 0.65
